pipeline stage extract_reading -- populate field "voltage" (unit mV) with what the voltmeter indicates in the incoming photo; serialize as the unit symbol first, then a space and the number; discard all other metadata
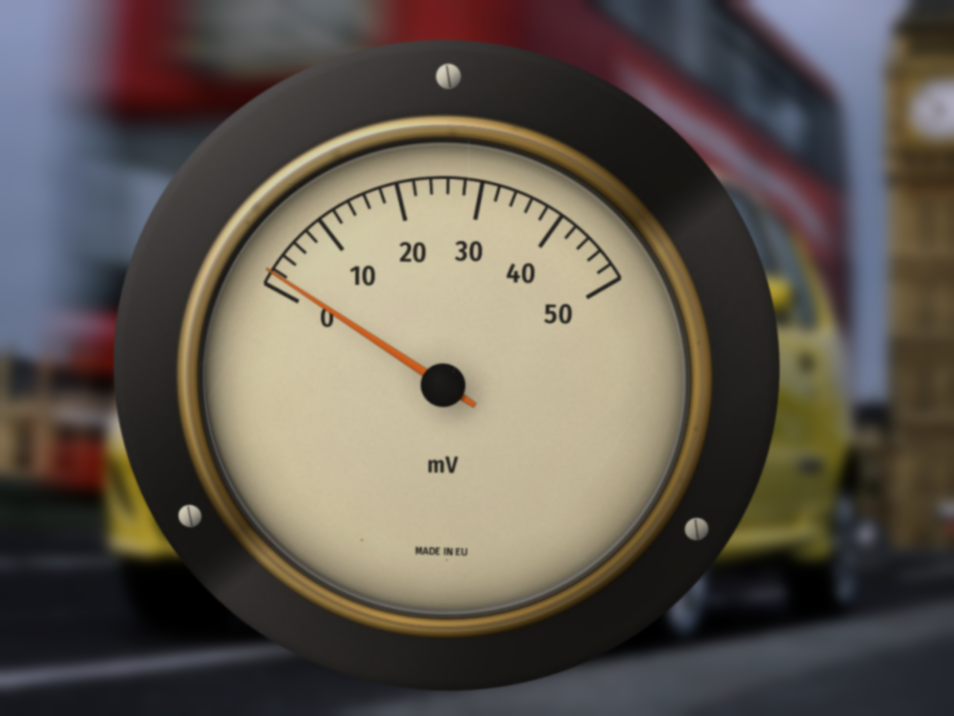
mV 2
